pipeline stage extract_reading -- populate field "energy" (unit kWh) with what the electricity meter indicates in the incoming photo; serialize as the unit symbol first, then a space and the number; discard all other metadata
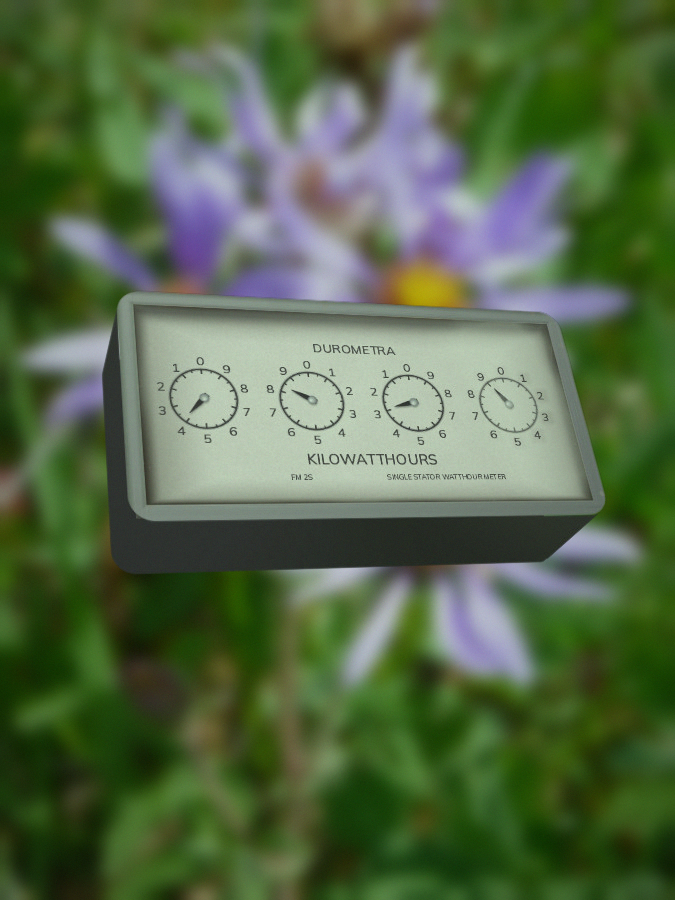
kWh 3829
